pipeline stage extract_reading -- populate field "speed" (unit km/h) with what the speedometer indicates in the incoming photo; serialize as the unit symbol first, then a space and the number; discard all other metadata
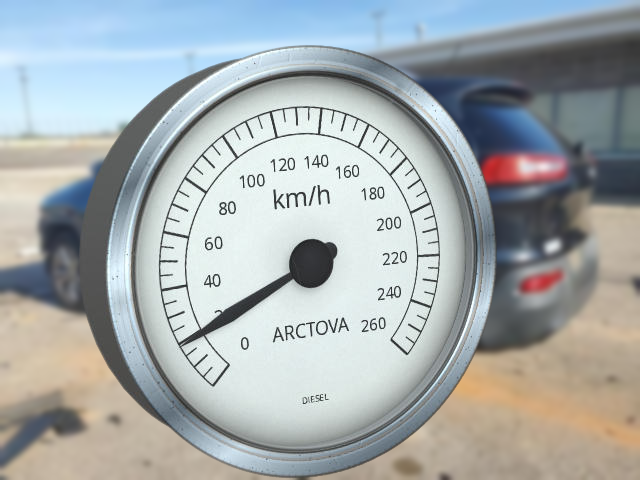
km/h 20
